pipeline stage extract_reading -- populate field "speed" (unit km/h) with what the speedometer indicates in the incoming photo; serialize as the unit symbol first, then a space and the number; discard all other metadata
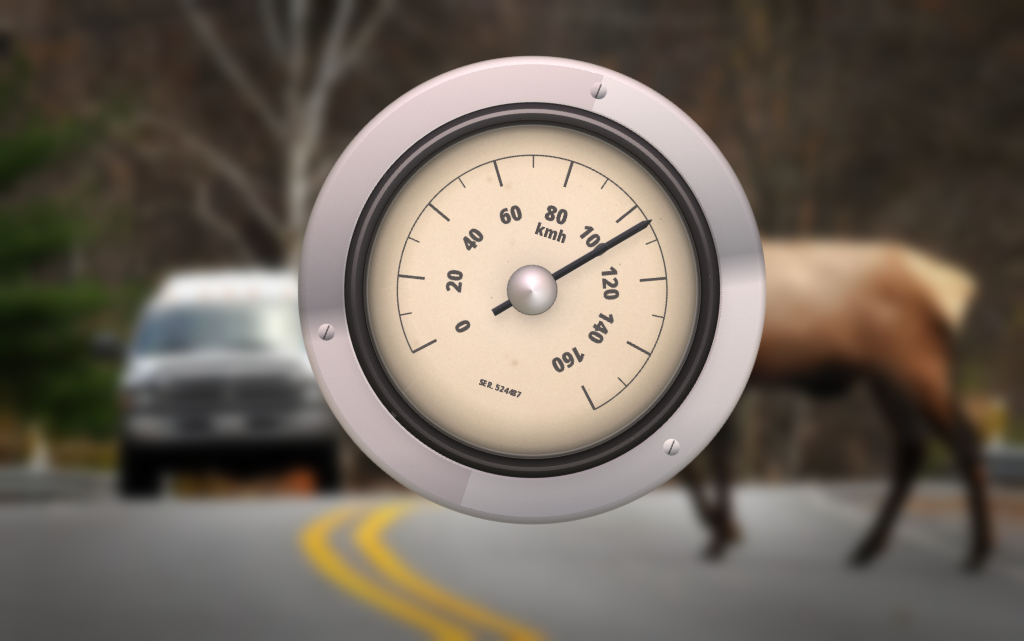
km/h 105
